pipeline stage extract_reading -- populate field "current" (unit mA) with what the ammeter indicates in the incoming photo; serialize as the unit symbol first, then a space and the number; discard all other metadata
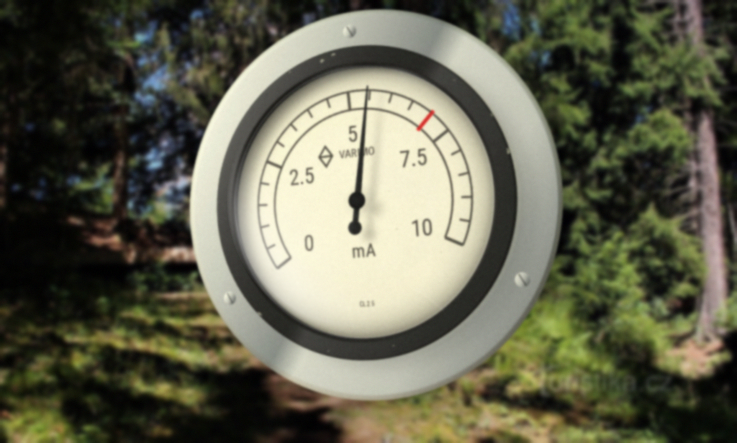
mA 5.5
